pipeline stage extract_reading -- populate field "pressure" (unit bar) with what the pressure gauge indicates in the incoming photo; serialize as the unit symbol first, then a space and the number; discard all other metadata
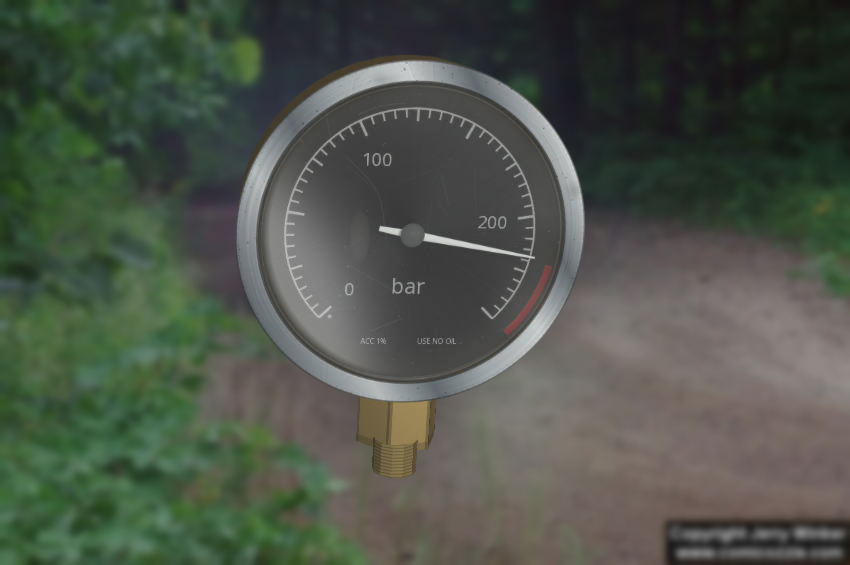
bar 217.5
